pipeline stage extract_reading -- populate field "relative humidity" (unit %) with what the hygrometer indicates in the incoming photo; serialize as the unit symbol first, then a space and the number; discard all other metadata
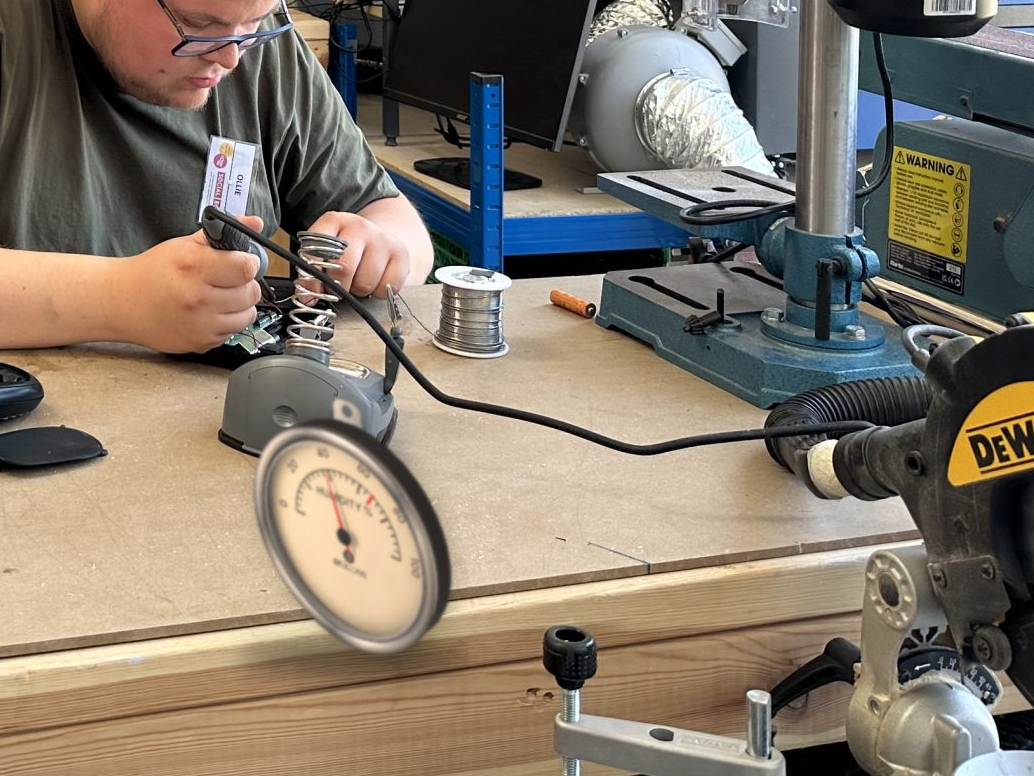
% 40
